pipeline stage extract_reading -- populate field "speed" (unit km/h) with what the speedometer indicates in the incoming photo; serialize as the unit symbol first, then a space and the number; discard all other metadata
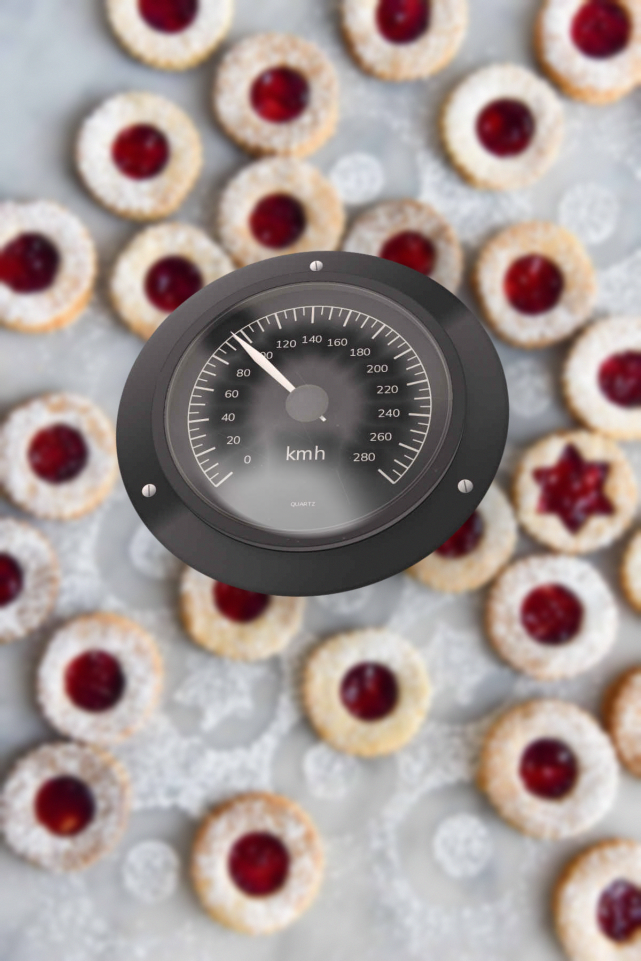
km/h 95
